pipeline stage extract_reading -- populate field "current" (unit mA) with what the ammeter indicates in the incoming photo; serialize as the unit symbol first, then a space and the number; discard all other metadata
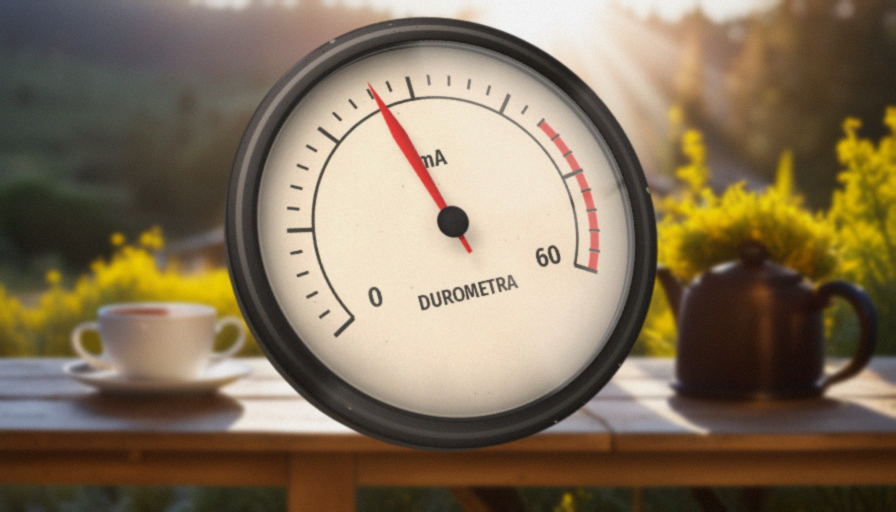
mA 26
